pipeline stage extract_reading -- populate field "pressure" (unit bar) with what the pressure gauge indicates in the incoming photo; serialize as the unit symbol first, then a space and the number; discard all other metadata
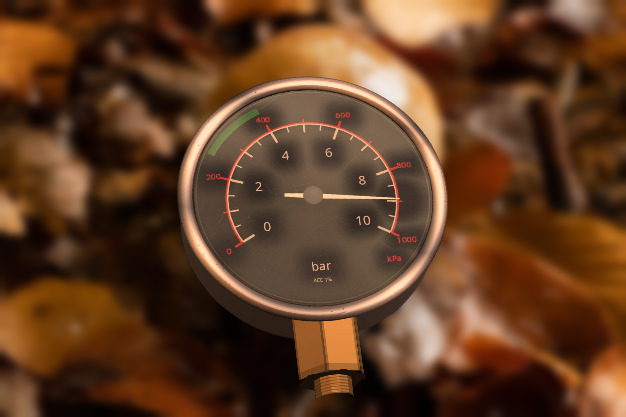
bar 9
